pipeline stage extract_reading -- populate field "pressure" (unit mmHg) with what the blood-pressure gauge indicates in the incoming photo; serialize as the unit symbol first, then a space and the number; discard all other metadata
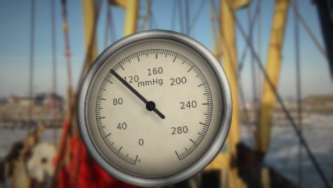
mmHg 110
